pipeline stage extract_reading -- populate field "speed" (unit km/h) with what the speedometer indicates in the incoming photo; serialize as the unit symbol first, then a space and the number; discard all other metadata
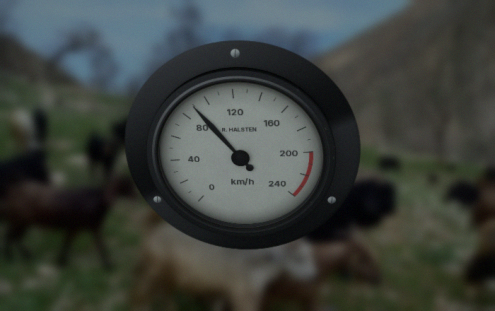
km/h 90
